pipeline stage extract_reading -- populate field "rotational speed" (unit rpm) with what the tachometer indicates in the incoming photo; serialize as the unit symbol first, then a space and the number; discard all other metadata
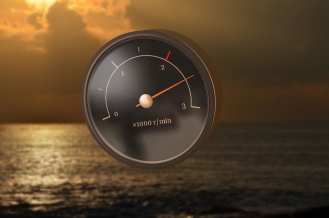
rpm 2500
